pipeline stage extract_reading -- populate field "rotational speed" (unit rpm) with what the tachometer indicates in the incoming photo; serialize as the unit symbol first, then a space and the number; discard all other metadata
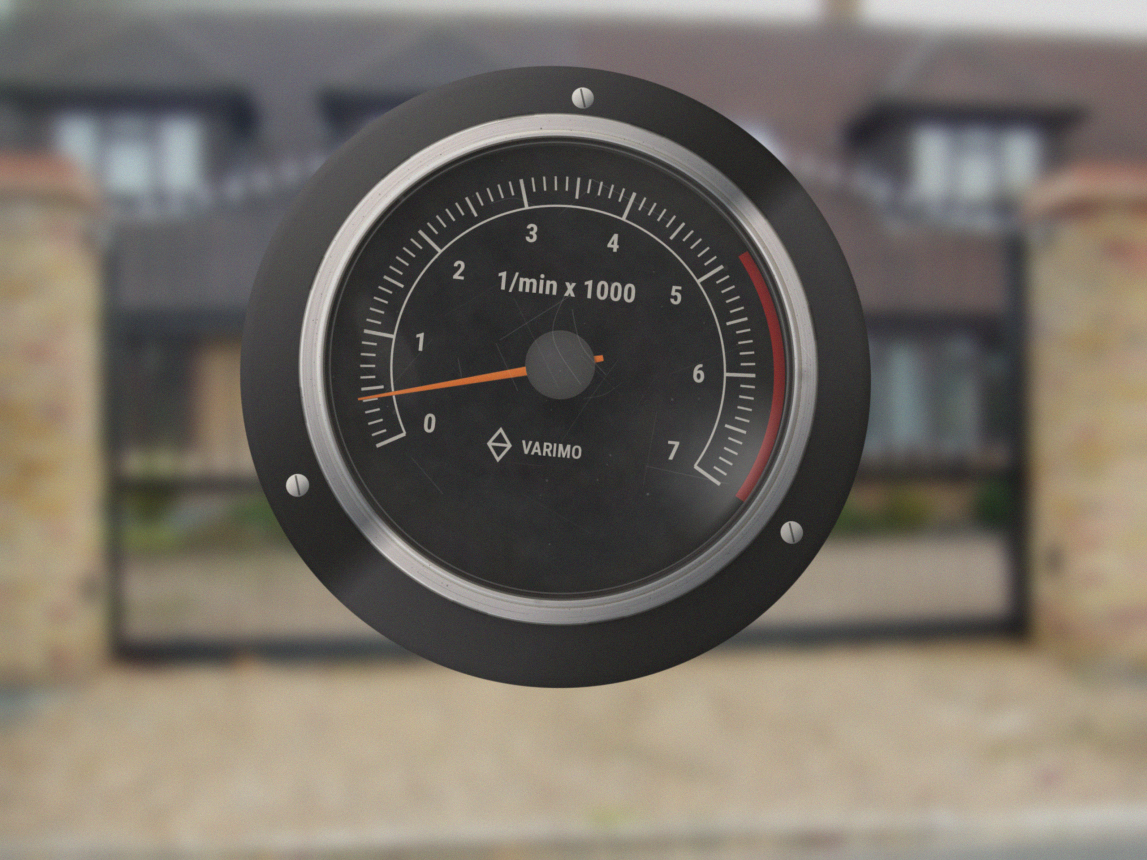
rpm 400
